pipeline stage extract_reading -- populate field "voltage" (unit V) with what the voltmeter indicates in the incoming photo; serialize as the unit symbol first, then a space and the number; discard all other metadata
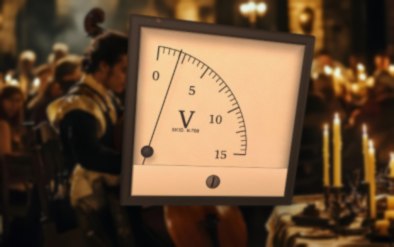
V 2
